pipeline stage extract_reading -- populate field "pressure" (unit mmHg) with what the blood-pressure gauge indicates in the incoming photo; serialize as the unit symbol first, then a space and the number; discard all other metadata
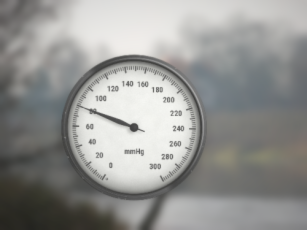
mmHg 80
